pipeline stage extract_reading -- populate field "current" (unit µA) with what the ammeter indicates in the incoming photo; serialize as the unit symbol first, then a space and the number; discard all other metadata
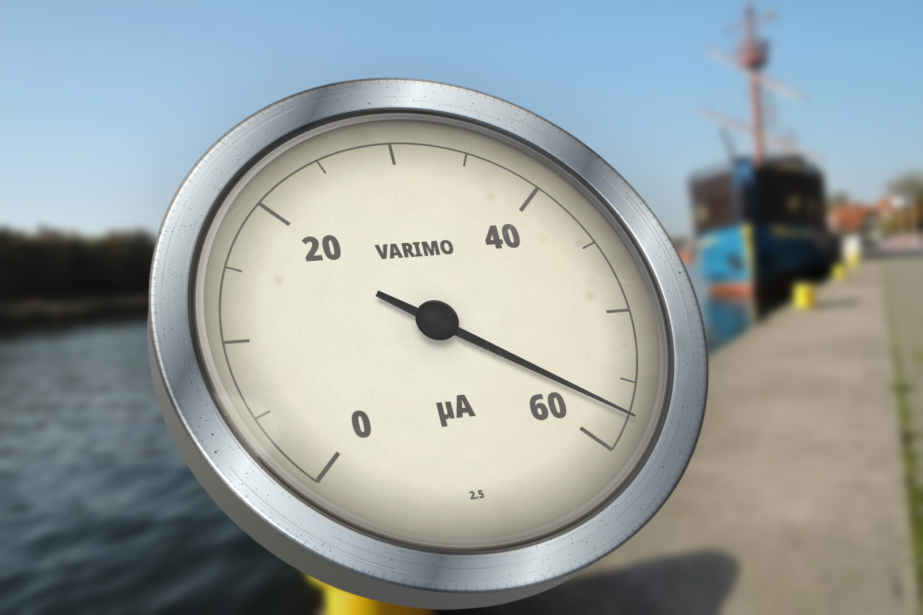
µA 57.5
